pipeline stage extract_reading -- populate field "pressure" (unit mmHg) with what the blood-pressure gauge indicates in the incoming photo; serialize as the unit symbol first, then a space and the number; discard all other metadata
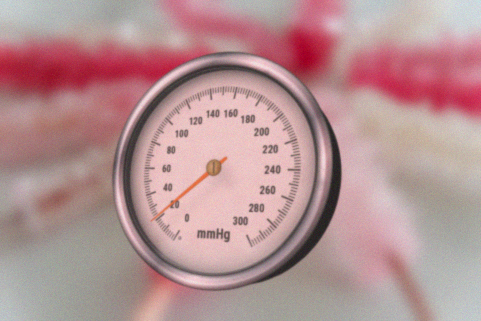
mmHg 20
